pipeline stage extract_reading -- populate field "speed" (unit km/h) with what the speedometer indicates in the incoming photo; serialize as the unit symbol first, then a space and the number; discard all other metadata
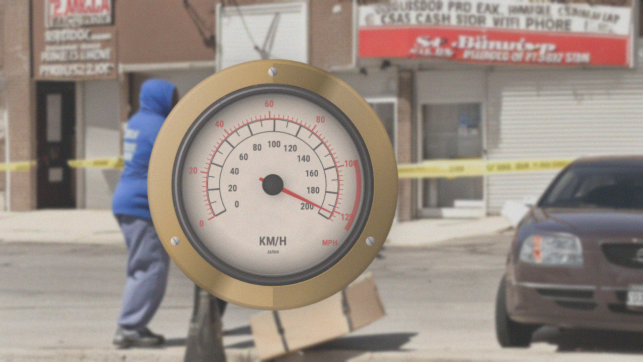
km/h 195
